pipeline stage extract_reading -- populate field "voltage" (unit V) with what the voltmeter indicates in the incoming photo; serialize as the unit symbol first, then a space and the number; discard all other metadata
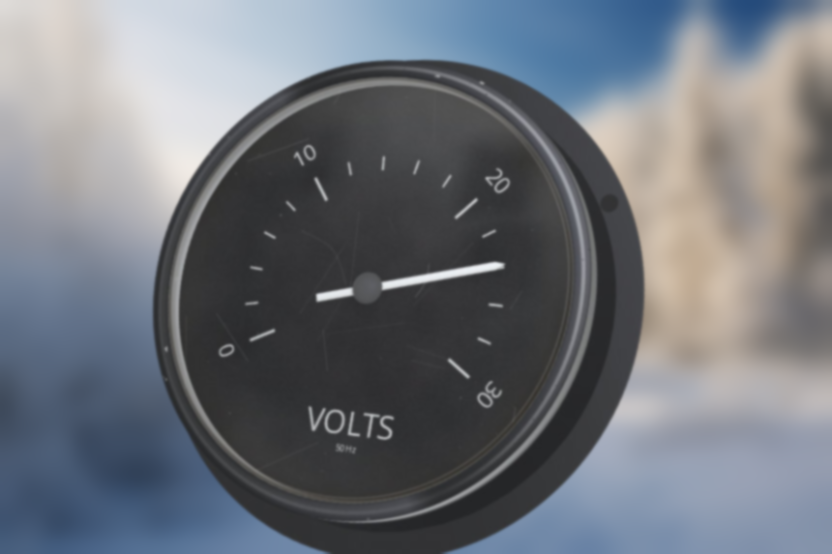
V 24
